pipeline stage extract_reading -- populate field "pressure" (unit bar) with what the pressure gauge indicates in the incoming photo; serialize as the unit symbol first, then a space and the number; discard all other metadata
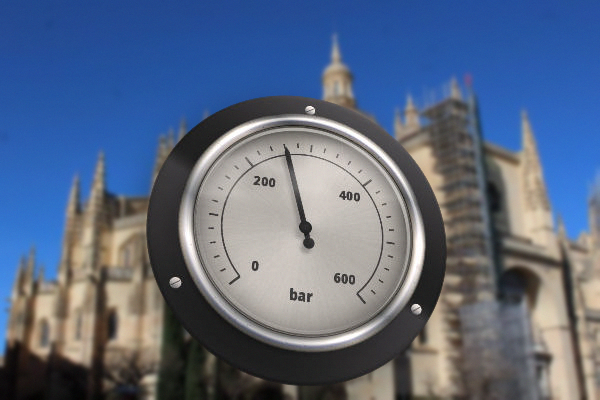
bar 260
